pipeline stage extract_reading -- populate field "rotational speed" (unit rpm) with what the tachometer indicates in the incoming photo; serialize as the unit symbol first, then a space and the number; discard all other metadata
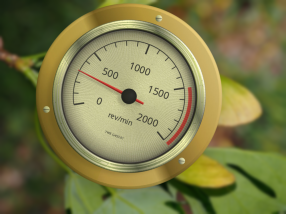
rpm 300
